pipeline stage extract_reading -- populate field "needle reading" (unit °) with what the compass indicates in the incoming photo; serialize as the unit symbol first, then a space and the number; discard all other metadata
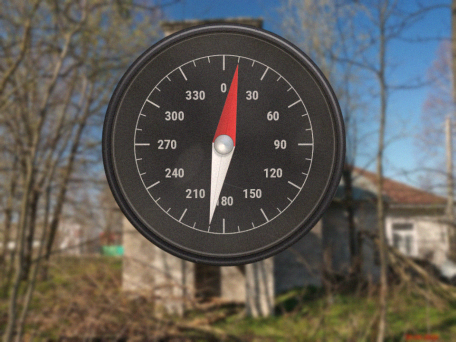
° 10
